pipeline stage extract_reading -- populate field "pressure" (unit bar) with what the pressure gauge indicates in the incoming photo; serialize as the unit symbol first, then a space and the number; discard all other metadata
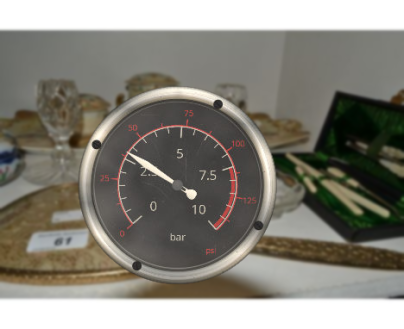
bar 2.75
